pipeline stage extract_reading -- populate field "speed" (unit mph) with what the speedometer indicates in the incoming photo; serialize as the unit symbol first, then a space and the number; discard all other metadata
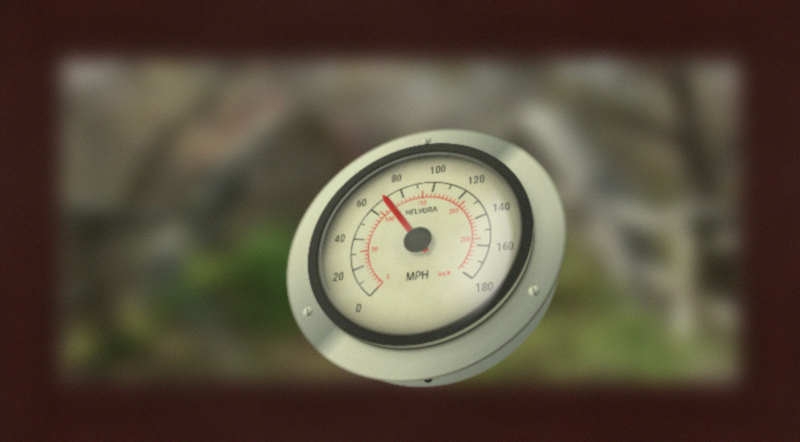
mph 70
